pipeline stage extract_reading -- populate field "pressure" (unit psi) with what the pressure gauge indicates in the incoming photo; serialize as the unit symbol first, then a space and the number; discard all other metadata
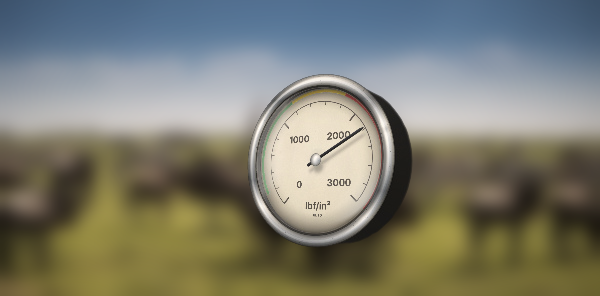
psi 2200
